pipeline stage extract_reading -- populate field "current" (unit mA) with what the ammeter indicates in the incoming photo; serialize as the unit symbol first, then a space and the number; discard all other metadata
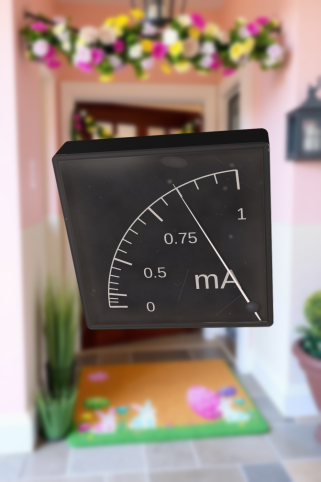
mA 0.85
